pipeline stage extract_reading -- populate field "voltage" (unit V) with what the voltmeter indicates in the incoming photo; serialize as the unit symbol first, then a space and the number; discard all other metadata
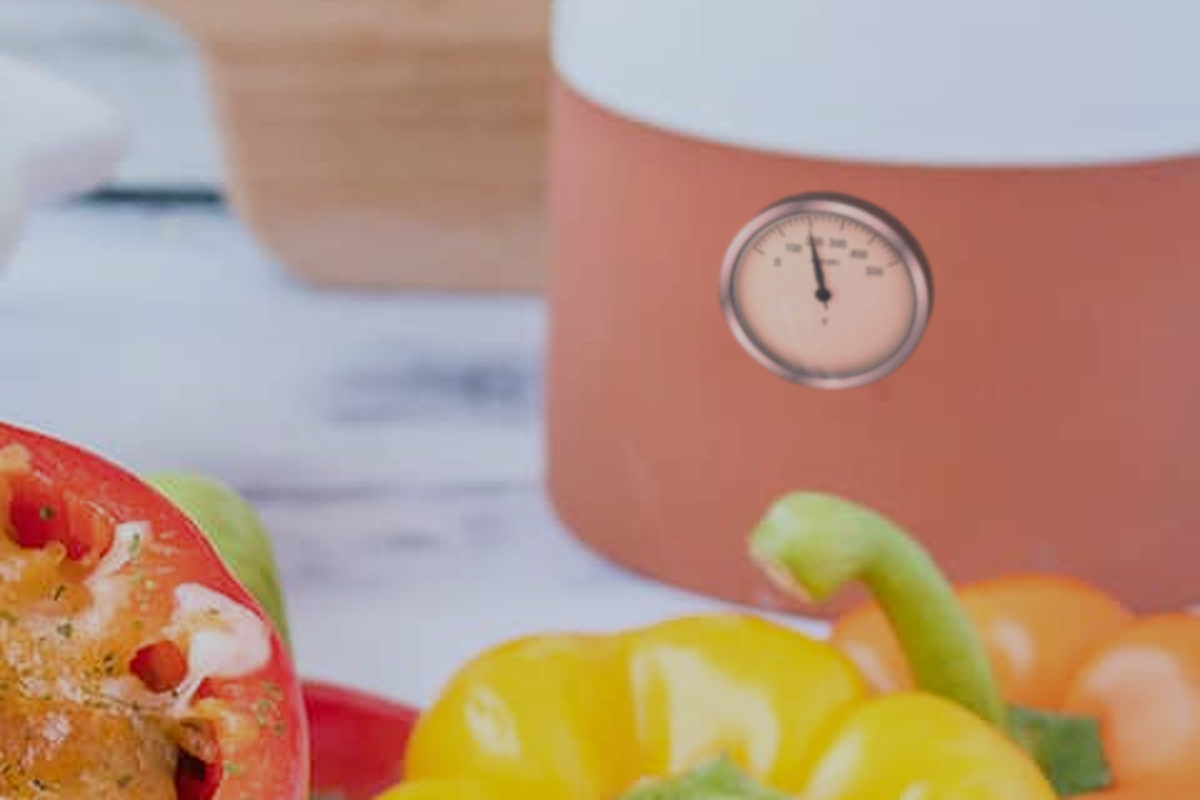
V 200
